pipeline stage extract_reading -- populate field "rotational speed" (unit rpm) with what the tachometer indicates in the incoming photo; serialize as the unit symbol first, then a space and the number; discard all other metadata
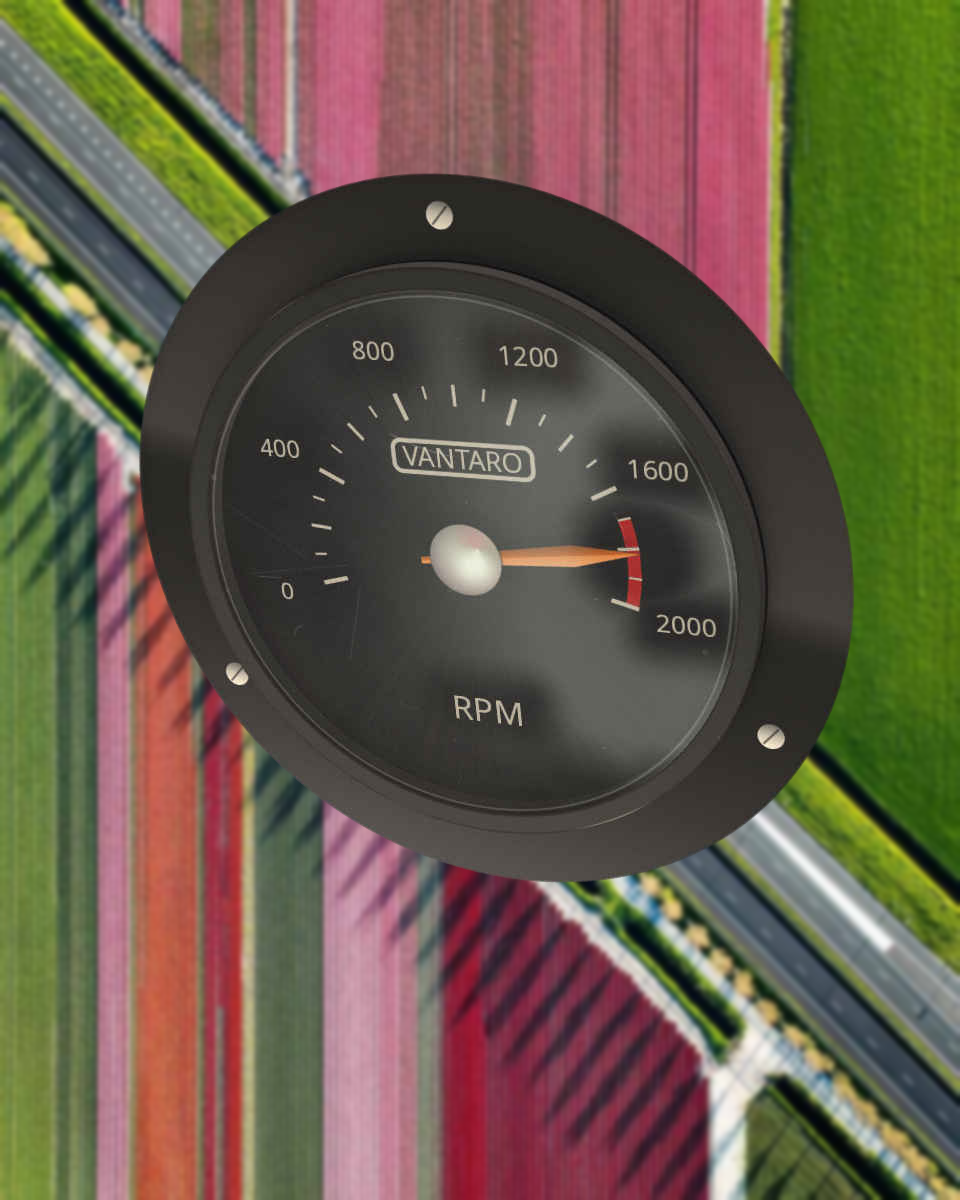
rpm 1800
